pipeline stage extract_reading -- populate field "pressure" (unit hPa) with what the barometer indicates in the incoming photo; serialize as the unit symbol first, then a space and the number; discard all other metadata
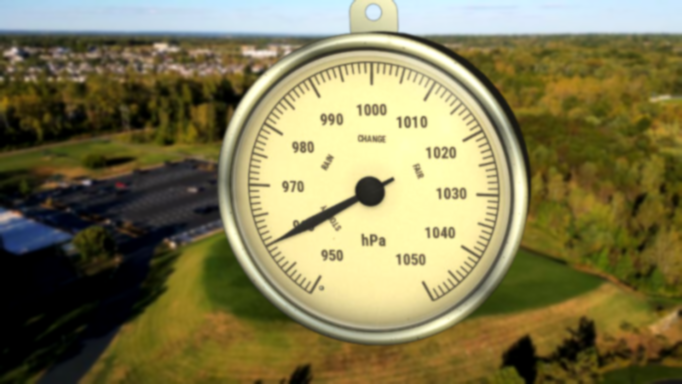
hPa 960
